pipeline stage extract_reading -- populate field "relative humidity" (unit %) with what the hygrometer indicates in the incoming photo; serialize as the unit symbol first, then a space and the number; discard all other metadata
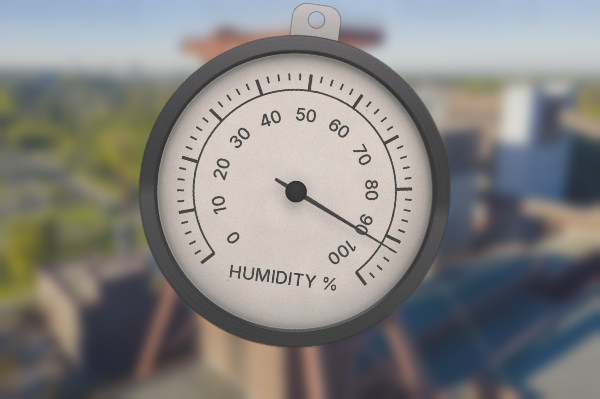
% 92
